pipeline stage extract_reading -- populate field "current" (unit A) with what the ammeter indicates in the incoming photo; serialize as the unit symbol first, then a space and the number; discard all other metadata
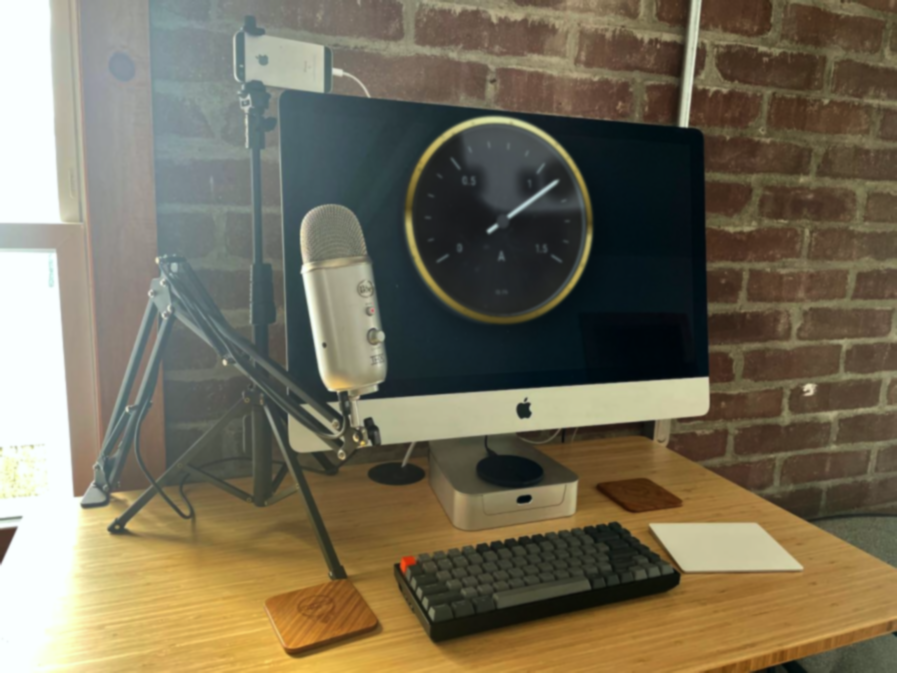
A 1.1
